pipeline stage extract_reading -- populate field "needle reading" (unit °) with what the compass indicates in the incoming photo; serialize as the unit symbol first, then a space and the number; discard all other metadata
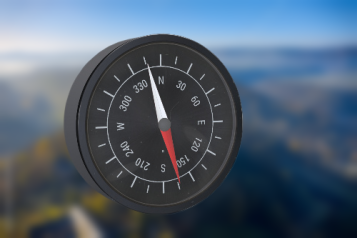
° 165
